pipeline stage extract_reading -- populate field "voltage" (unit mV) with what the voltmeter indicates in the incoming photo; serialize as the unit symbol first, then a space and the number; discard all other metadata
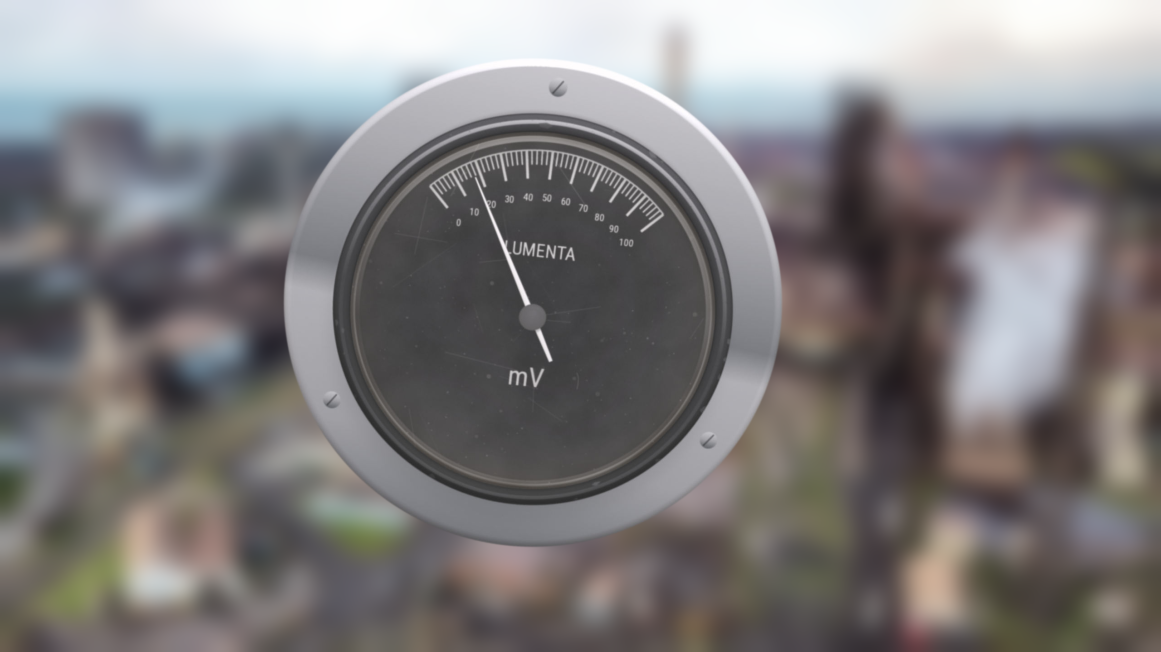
mV 18
